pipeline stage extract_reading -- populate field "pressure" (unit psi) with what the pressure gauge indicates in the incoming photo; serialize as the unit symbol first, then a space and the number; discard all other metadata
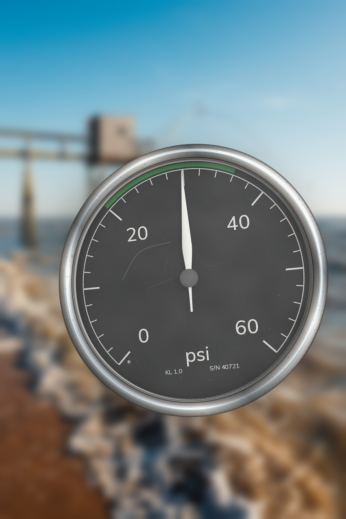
psi 30
